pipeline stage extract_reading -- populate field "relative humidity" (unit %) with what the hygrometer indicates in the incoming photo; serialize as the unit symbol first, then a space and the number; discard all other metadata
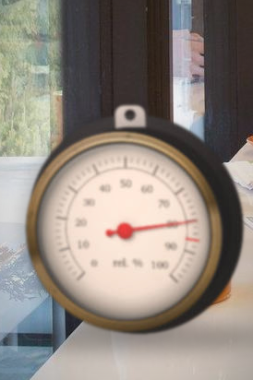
% 80
